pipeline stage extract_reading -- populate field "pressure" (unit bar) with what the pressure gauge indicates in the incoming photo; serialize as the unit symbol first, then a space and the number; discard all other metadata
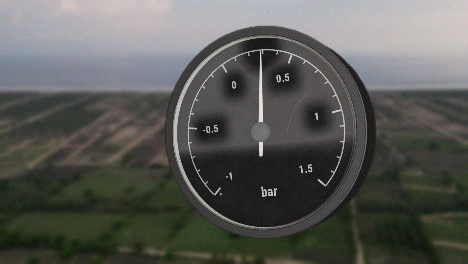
bar 0.3
